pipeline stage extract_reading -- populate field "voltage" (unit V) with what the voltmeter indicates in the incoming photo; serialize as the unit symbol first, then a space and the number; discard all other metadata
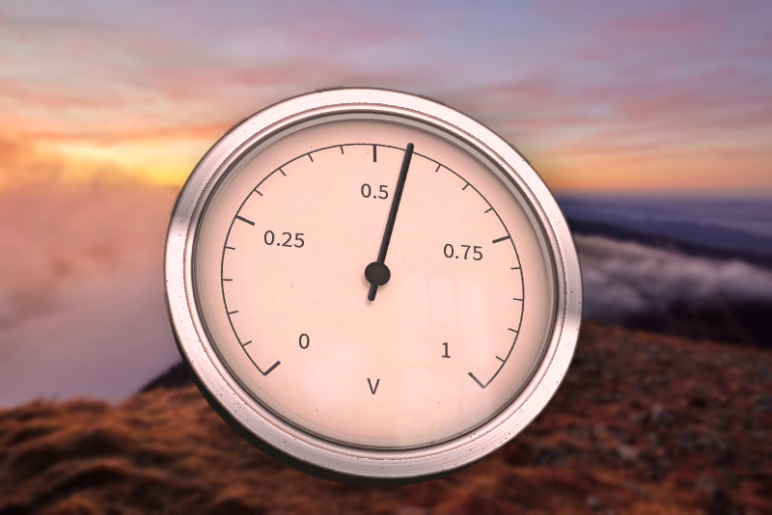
V 0.55
